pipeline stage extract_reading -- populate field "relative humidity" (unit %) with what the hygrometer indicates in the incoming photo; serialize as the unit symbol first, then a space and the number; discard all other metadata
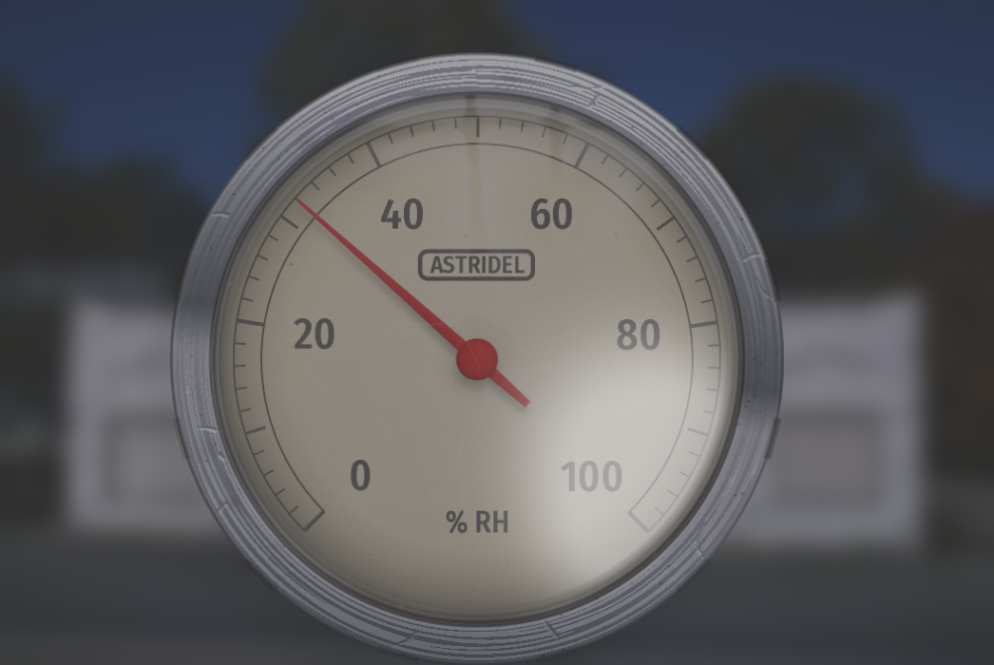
% 32
